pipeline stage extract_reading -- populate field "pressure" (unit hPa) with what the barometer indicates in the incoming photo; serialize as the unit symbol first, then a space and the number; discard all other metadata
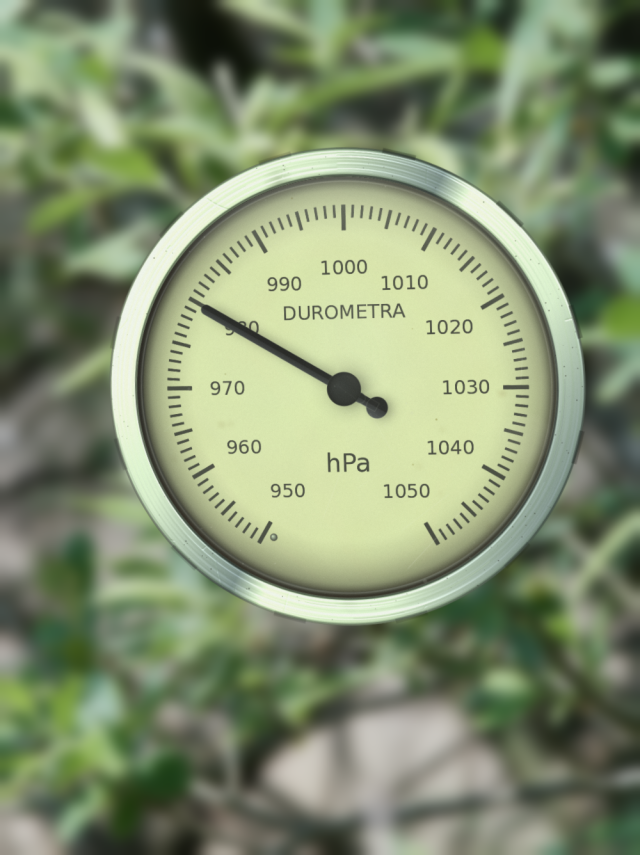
hPa 980
